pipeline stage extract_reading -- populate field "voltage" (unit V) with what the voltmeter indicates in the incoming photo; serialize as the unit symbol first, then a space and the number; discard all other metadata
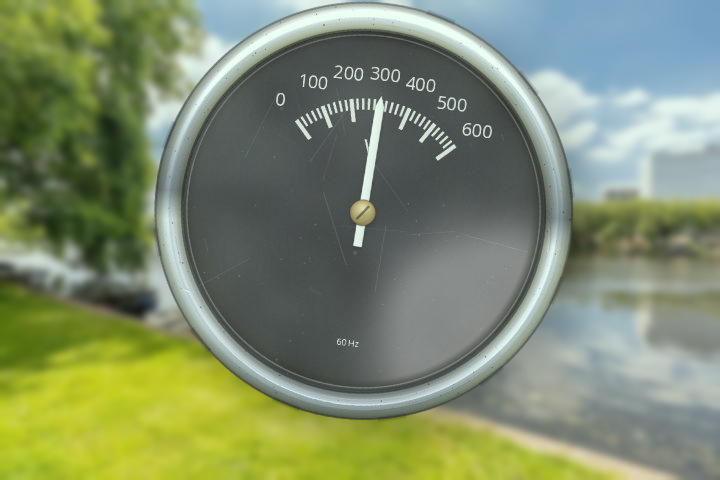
V 300
